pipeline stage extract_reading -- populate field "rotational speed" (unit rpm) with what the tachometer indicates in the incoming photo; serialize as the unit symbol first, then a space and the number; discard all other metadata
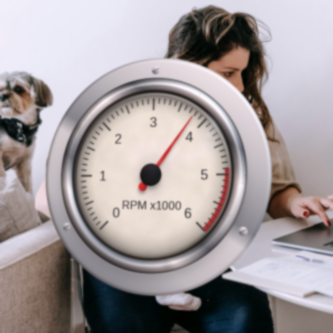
rpm 3800
